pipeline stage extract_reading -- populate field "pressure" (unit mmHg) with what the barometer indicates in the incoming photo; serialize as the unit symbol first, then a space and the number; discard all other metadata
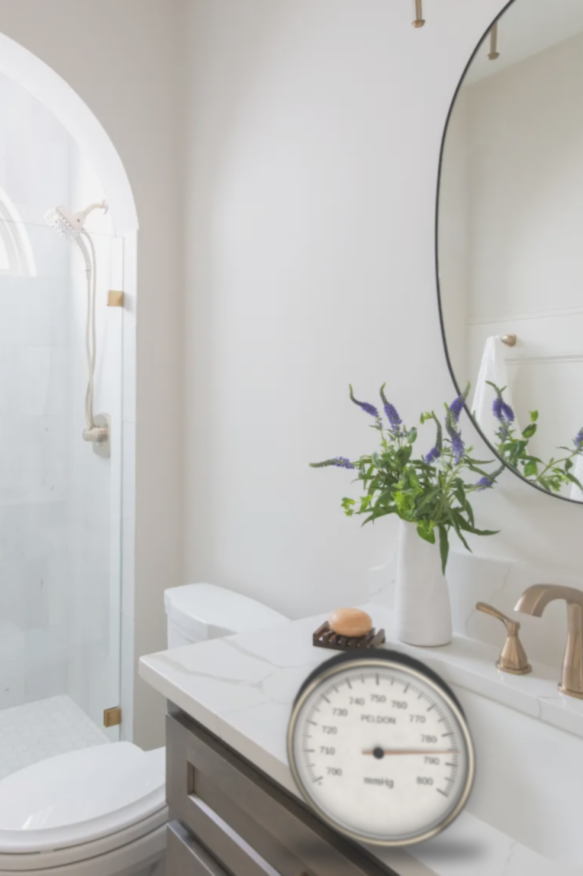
mmHg 785
